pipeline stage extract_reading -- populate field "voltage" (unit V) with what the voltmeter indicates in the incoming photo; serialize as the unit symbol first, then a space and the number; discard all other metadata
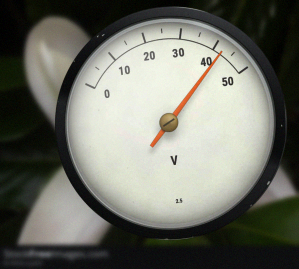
V 42.5
